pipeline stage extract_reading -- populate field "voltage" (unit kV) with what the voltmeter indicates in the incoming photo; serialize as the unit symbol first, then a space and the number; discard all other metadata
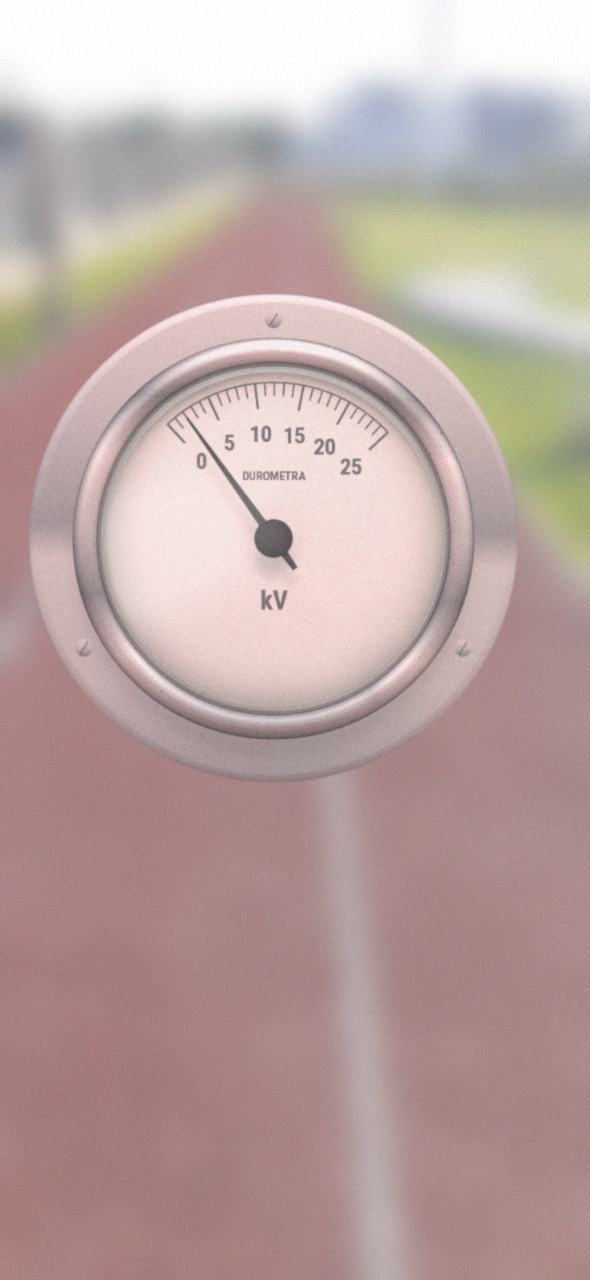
kV 2
